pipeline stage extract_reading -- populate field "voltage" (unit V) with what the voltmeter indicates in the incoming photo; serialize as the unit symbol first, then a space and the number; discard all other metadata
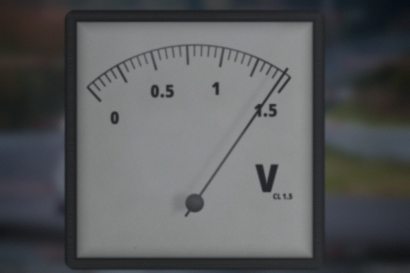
V 1.45
